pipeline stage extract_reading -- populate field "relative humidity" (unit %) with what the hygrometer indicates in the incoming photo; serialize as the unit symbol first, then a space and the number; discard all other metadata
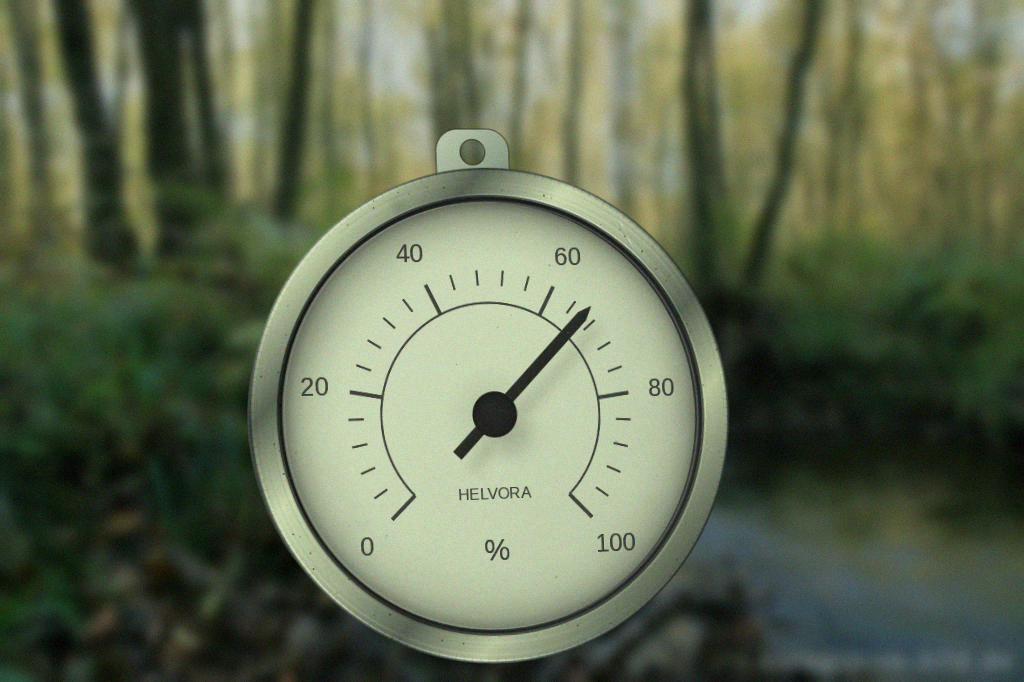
% 66
